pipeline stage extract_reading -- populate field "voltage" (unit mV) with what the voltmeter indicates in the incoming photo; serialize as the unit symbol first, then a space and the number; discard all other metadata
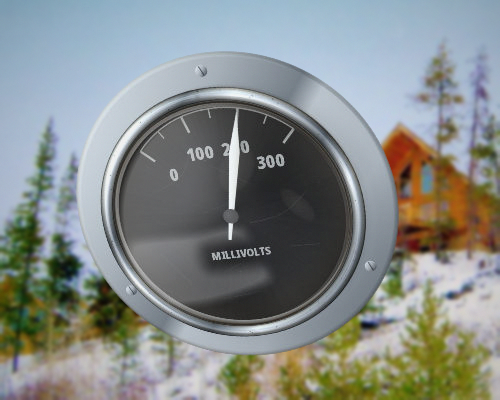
mV 200
